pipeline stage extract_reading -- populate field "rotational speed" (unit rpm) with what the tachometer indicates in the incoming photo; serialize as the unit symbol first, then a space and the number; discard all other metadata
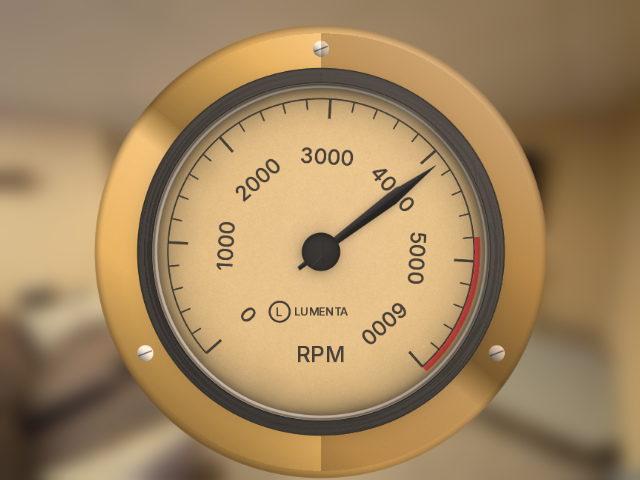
rpm 4100
